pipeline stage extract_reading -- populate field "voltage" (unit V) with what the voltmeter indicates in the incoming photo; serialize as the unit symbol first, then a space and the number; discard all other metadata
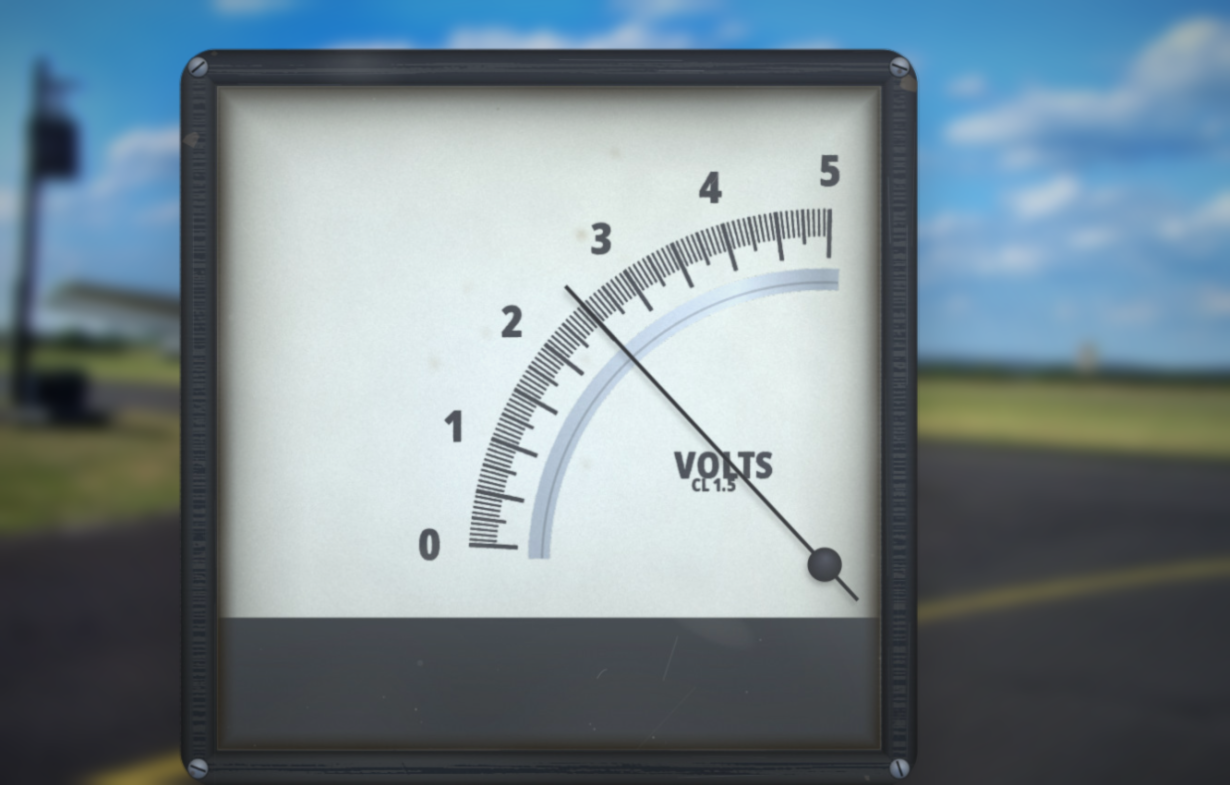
V 2.5
